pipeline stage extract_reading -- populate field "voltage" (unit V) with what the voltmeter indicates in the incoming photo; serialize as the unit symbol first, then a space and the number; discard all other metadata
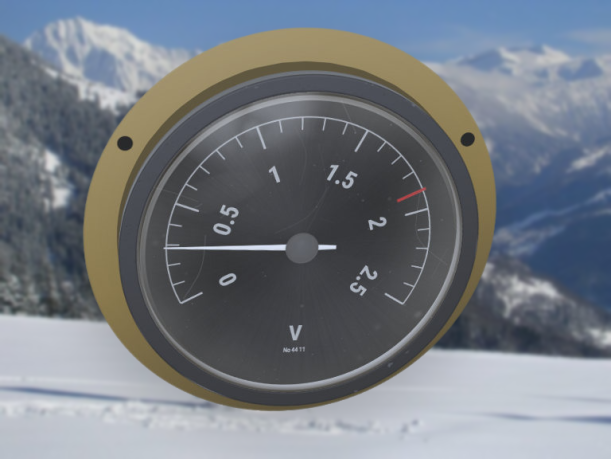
V 0.3
